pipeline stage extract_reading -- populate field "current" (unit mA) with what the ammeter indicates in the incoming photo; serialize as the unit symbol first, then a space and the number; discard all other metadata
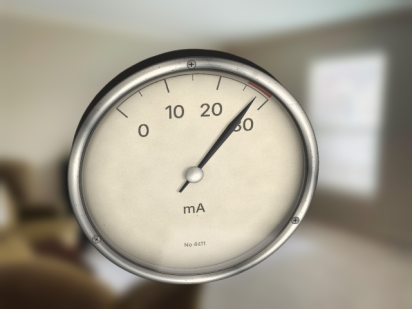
mA 27.5
